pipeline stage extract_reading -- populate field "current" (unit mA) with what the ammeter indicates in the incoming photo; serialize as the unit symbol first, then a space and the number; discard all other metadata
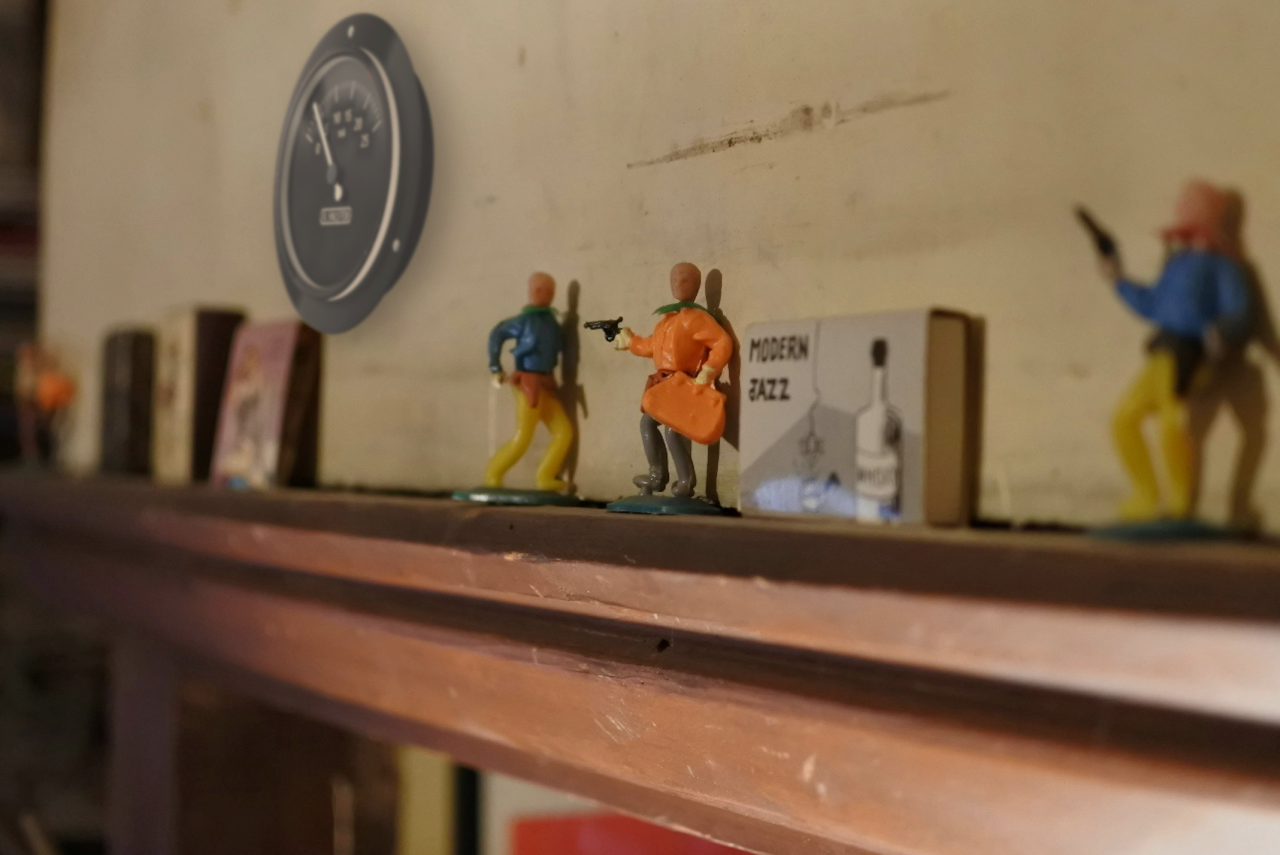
mA 5
